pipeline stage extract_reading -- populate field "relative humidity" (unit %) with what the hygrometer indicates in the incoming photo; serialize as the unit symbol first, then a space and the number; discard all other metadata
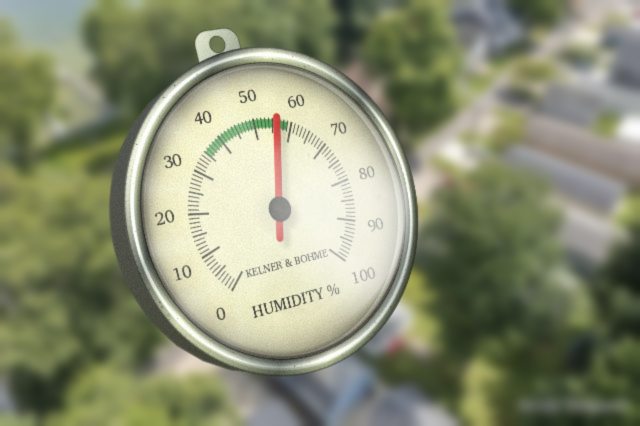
% 55
